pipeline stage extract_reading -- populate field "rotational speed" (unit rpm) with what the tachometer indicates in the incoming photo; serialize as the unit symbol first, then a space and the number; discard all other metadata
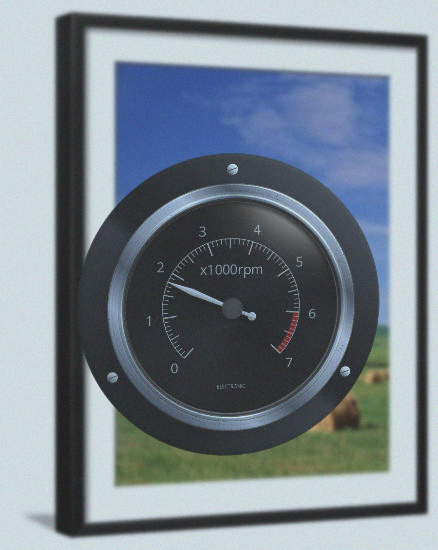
rpm 1800
